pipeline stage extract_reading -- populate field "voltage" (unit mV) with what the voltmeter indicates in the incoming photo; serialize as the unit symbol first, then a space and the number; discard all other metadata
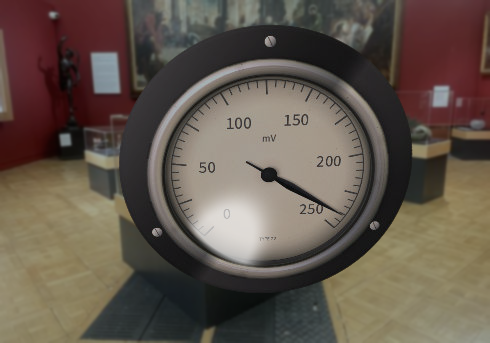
mV 240
